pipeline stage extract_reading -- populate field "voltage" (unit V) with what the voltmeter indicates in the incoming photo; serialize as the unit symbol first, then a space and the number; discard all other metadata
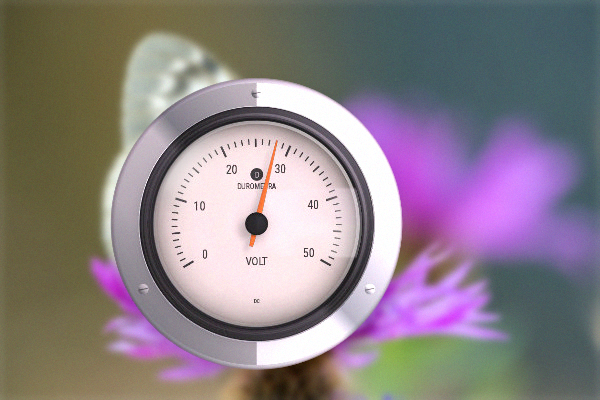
V 28
